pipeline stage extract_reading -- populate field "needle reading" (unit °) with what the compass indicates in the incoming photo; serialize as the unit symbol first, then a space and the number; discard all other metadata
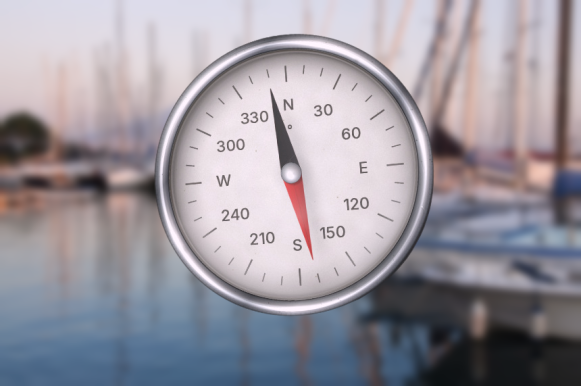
° 170
